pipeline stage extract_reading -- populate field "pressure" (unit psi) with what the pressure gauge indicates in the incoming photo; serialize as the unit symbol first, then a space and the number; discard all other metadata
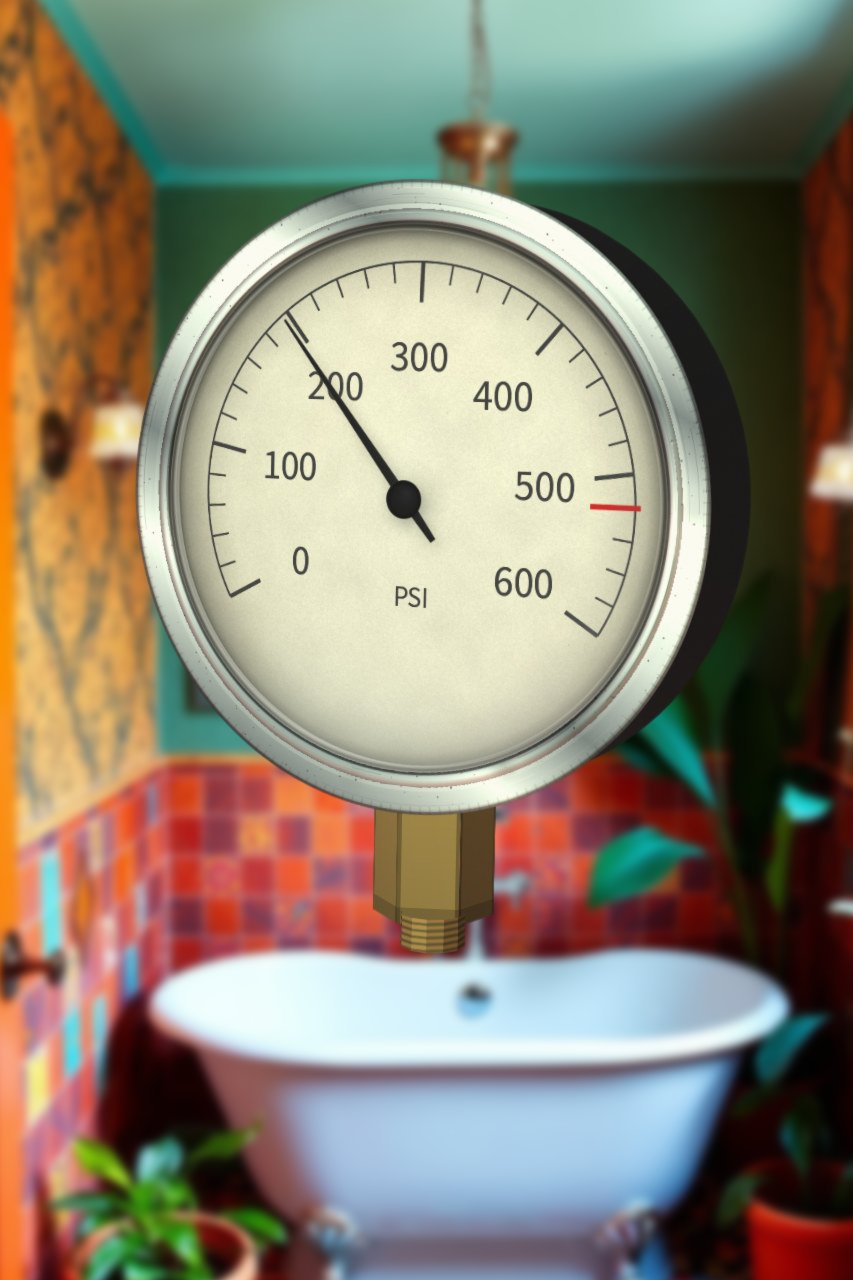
psi 200
